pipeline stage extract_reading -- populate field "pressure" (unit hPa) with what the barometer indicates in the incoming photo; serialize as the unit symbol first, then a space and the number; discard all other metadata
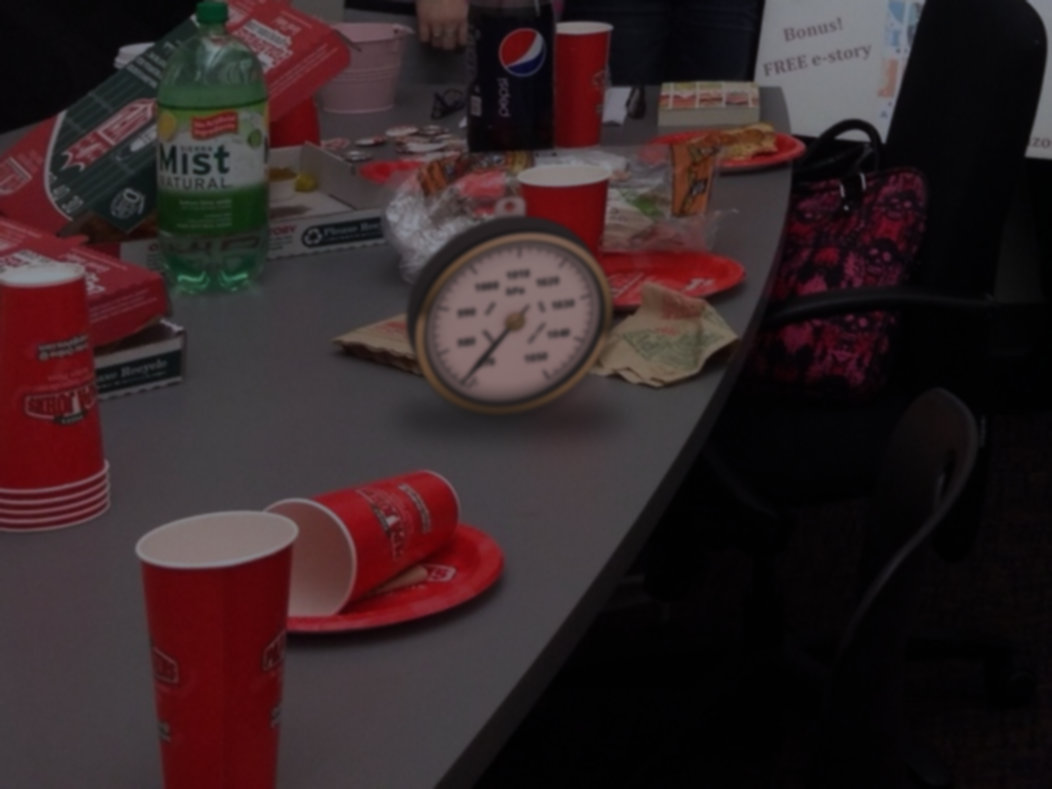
hPa 972
